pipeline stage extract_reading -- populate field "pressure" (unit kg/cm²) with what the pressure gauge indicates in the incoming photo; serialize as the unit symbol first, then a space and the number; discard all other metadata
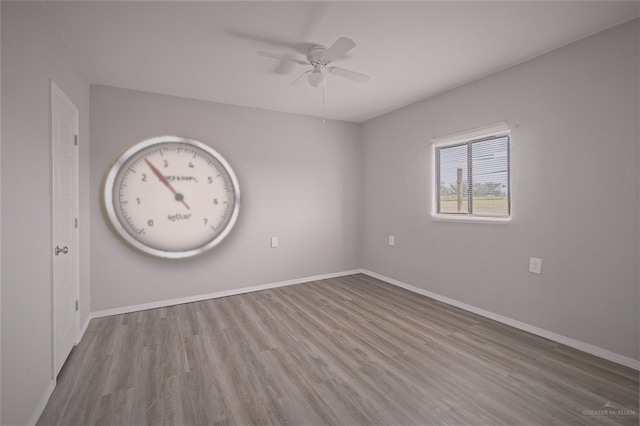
kg/cm² 2.5
